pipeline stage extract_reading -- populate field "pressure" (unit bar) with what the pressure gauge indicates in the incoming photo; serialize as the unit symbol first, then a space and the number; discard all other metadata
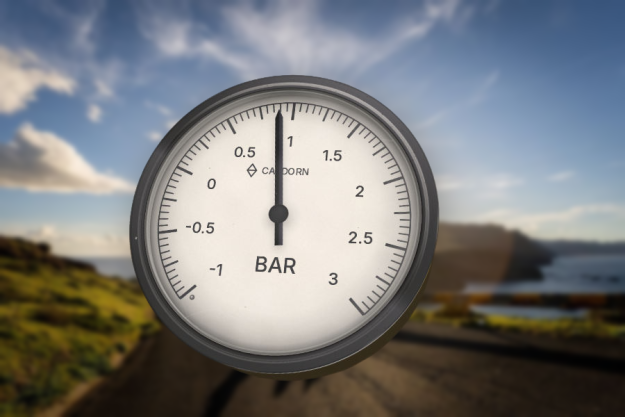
bar 0.9
